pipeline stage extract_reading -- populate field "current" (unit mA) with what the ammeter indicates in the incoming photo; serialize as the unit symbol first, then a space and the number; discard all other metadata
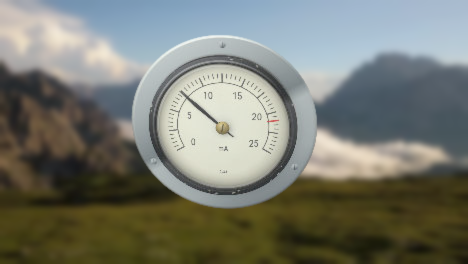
mA 7.5
